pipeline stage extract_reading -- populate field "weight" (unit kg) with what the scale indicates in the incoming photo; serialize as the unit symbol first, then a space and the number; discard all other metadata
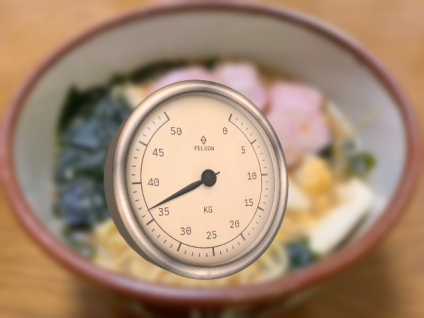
kg 36.5
